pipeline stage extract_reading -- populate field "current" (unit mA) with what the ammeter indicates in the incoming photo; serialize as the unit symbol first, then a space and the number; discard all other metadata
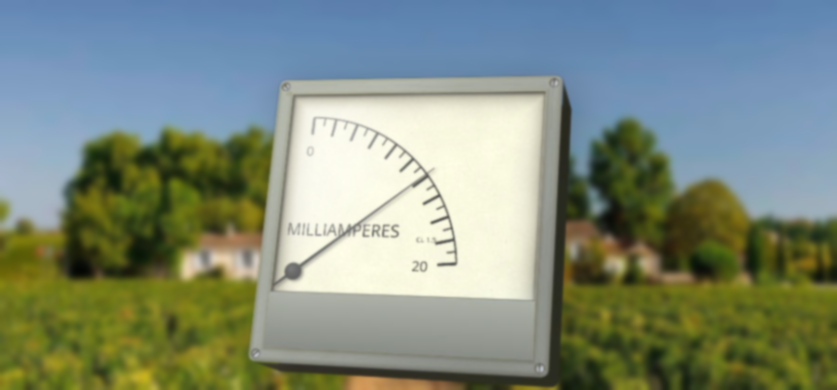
mA 12
